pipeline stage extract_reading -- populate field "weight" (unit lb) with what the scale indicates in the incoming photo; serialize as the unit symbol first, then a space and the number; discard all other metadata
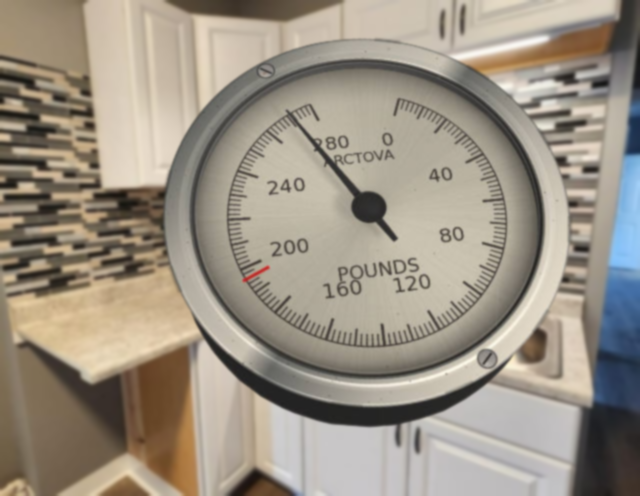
lb 270
